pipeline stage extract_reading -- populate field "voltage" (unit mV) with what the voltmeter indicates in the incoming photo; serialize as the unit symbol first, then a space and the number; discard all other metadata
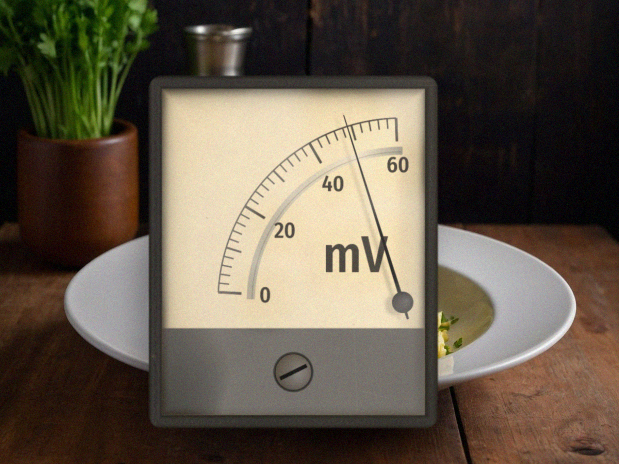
mV 49
